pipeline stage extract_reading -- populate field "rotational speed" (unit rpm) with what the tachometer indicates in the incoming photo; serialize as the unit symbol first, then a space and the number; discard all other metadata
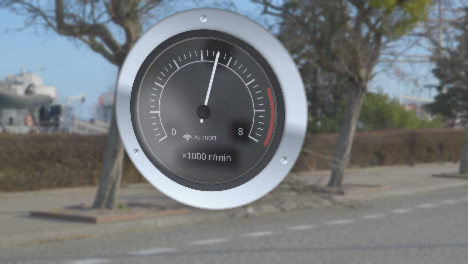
rpm 4600
